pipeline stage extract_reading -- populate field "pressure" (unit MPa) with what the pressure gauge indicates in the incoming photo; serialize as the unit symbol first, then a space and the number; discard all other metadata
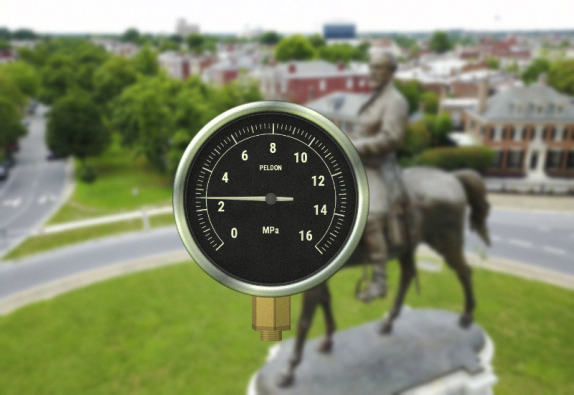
MPa 2.6
